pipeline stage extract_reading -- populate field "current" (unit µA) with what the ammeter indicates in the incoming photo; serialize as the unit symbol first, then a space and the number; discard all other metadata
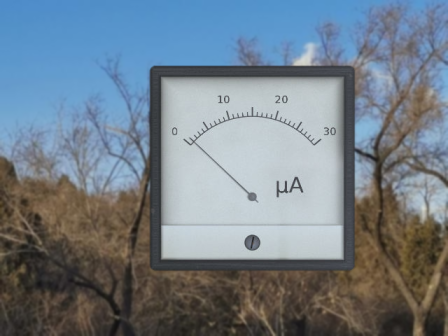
µA 1
